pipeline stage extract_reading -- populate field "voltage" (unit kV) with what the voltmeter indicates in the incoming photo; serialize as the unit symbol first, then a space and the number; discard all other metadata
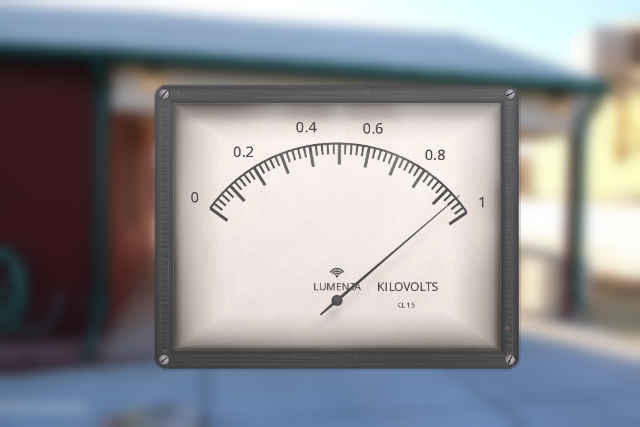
kV 0.94
